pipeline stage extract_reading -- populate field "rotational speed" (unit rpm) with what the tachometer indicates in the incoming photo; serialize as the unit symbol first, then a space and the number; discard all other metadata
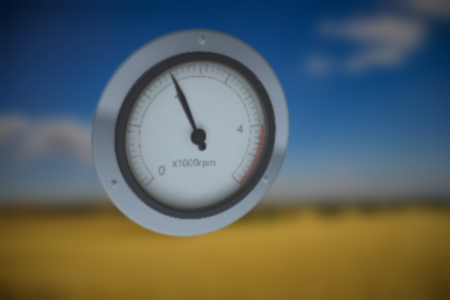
rpm 2000
